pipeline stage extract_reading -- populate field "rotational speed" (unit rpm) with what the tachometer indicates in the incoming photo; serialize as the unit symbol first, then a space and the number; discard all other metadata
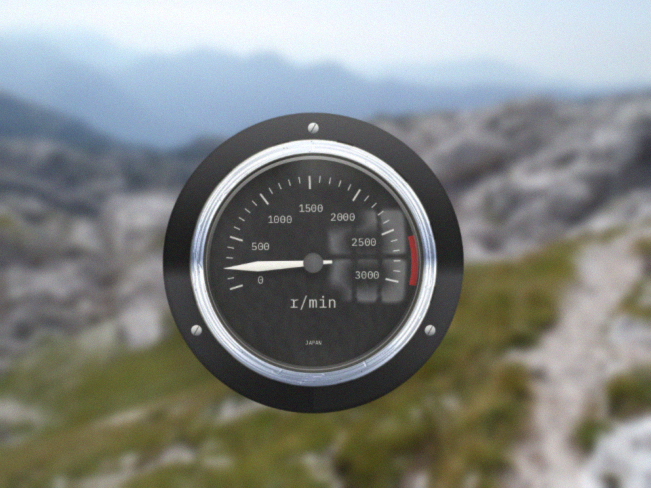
rpm 200
